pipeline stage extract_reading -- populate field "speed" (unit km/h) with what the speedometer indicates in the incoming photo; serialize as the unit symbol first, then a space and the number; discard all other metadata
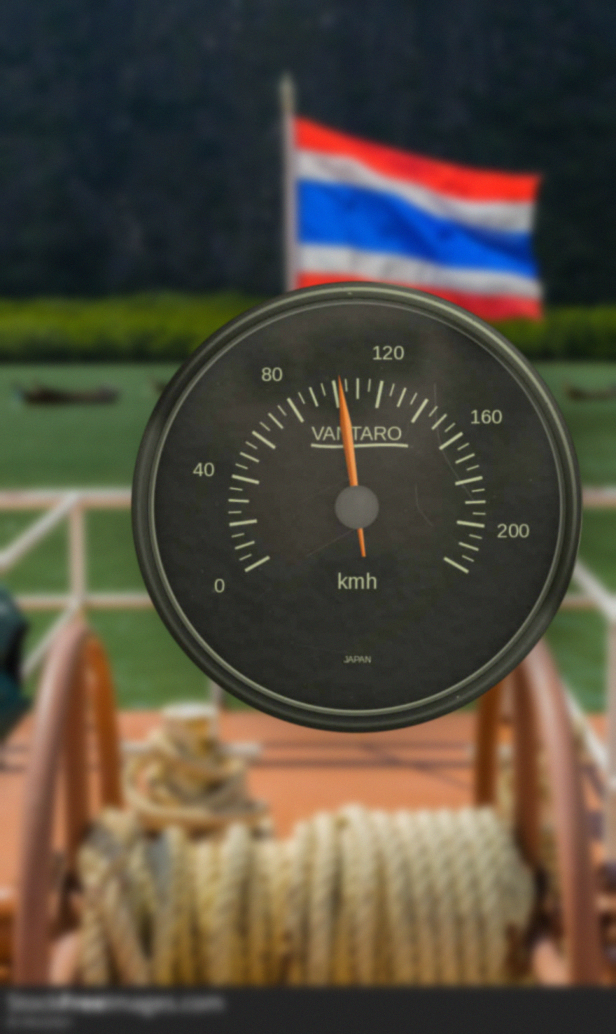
km/h 102.5
